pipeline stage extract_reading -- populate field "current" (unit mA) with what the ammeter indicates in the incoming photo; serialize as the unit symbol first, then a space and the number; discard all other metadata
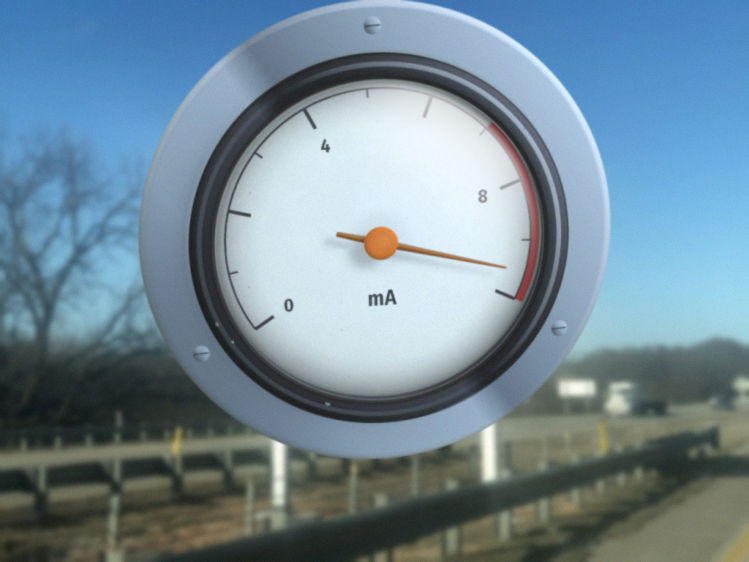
mA 9.5
